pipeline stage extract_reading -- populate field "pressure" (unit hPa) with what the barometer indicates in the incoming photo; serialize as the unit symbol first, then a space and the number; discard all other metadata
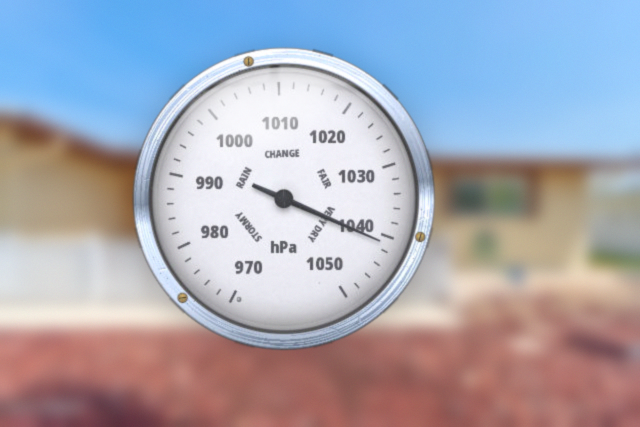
hPa 1041
